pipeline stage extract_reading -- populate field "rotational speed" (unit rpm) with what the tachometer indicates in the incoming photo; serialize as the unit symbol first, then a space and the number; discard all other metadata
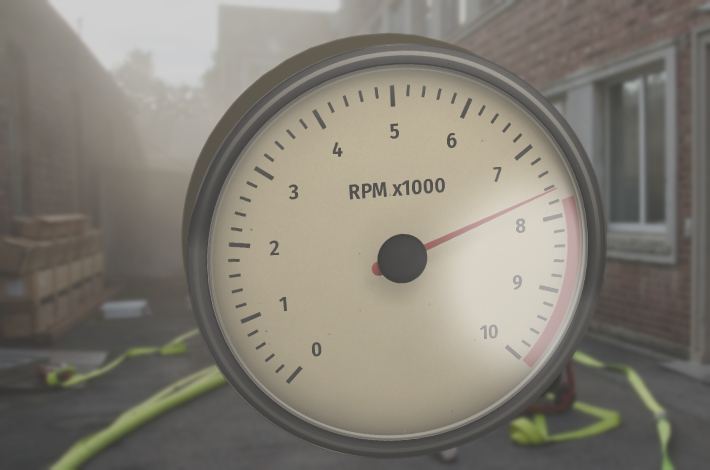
rpm 7600
